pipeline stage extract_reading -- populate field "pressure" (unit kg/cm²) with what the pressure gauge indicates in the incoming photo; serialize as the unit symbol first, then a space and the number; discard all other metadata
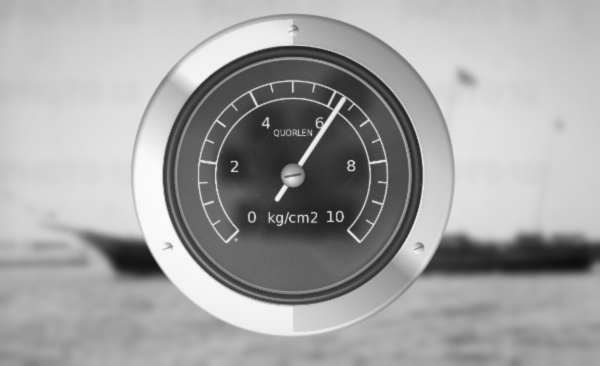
kg/cm² 6.25
